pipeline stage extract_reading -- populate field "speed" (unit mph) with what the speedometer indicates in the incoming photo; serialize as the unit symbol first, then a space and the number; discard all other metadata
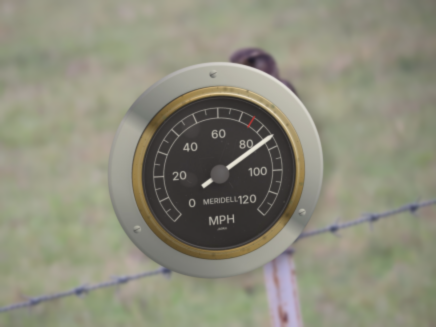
mph 85
